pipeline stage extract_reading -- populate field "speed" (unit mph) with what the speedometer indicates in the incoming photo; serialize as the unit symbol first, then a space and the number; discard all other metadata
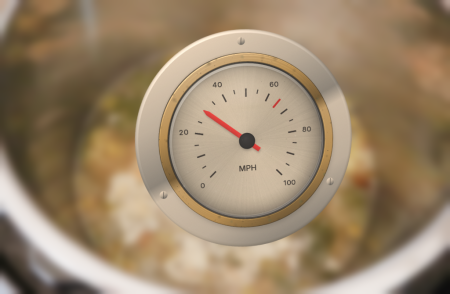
mph 30
